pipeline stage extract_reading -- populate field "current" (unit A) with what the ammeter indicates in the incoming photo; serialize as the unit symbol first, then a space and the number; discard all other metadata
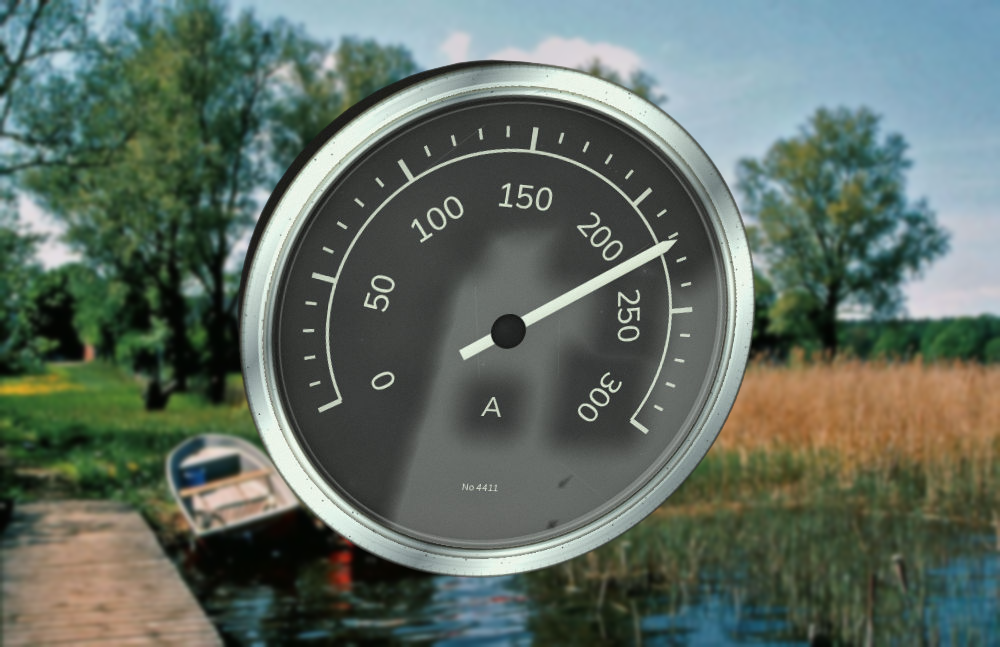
A 220
